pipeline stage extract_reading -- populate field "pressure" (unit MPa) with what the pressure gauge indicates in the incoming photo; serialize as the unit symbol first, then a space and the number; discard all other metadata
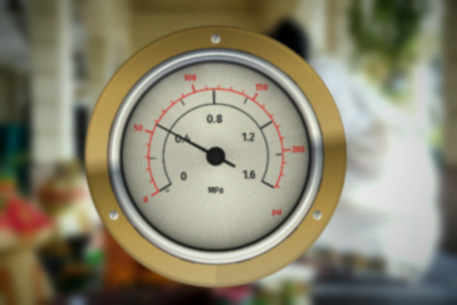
MPa 0.4
